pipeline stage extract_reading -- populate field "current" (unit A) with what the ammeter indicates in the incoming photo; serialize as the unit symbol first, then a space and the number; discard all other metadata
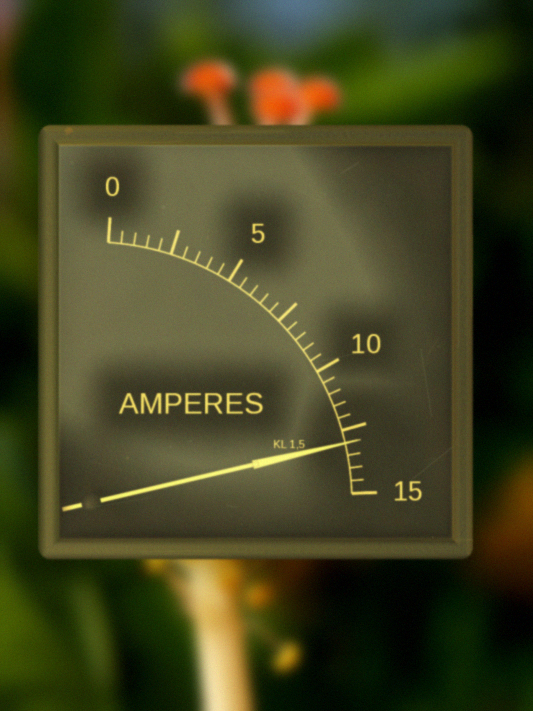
A 13
